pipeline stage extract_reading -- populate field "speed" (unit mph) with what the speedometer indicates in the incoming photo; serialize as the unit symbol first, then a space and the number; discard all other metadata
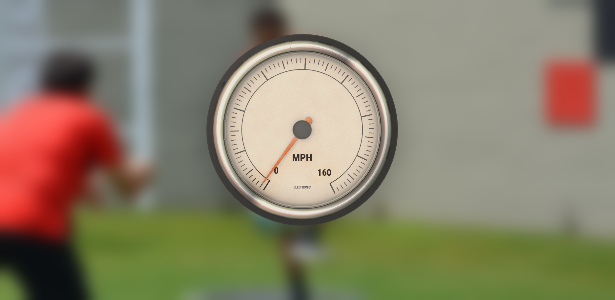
mph 2
